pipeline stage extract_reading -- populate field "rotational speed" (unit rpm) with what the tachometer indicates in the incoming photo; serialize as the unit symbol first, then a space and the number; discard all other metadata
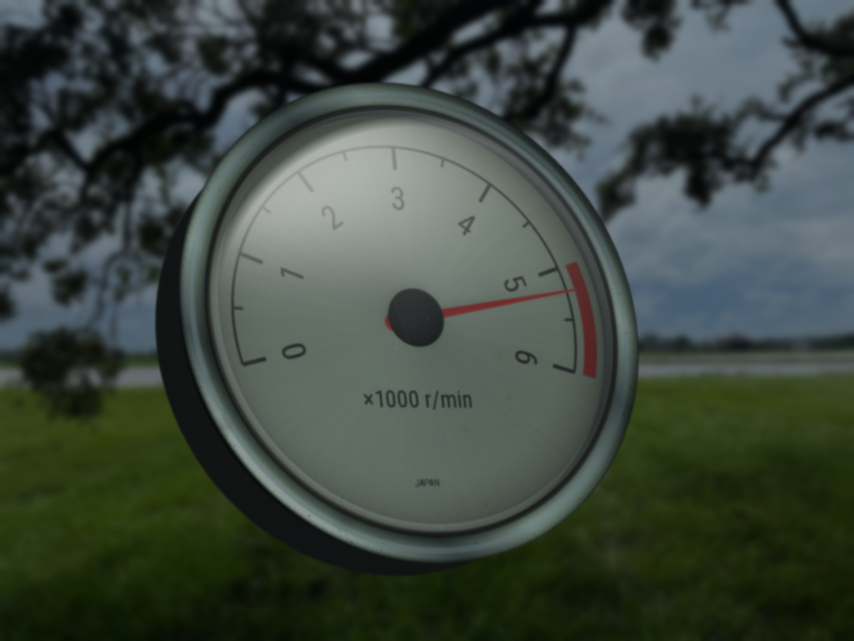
rpm 5250
